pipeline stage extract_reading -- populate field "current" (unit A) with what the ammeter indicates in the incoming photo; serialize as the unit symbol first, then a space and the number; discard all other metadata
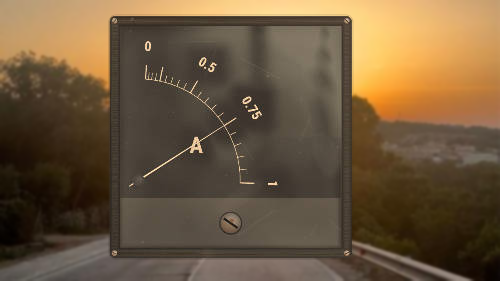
A 0.75
